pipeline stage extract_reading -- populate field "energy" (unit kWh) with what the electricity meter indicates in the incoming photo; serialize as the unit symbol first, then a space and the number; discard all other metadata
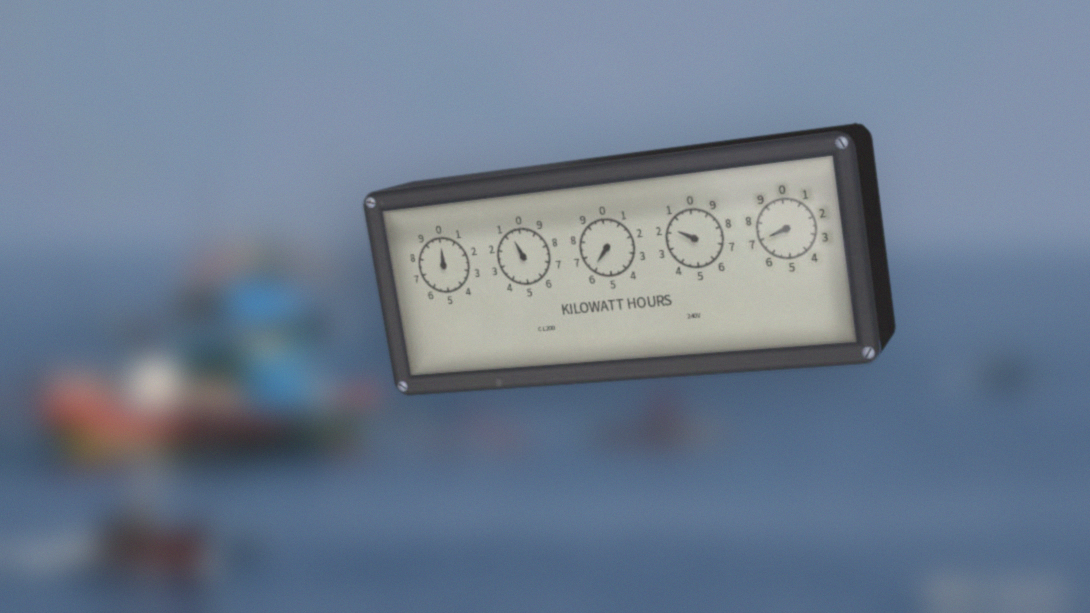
kWh 617
